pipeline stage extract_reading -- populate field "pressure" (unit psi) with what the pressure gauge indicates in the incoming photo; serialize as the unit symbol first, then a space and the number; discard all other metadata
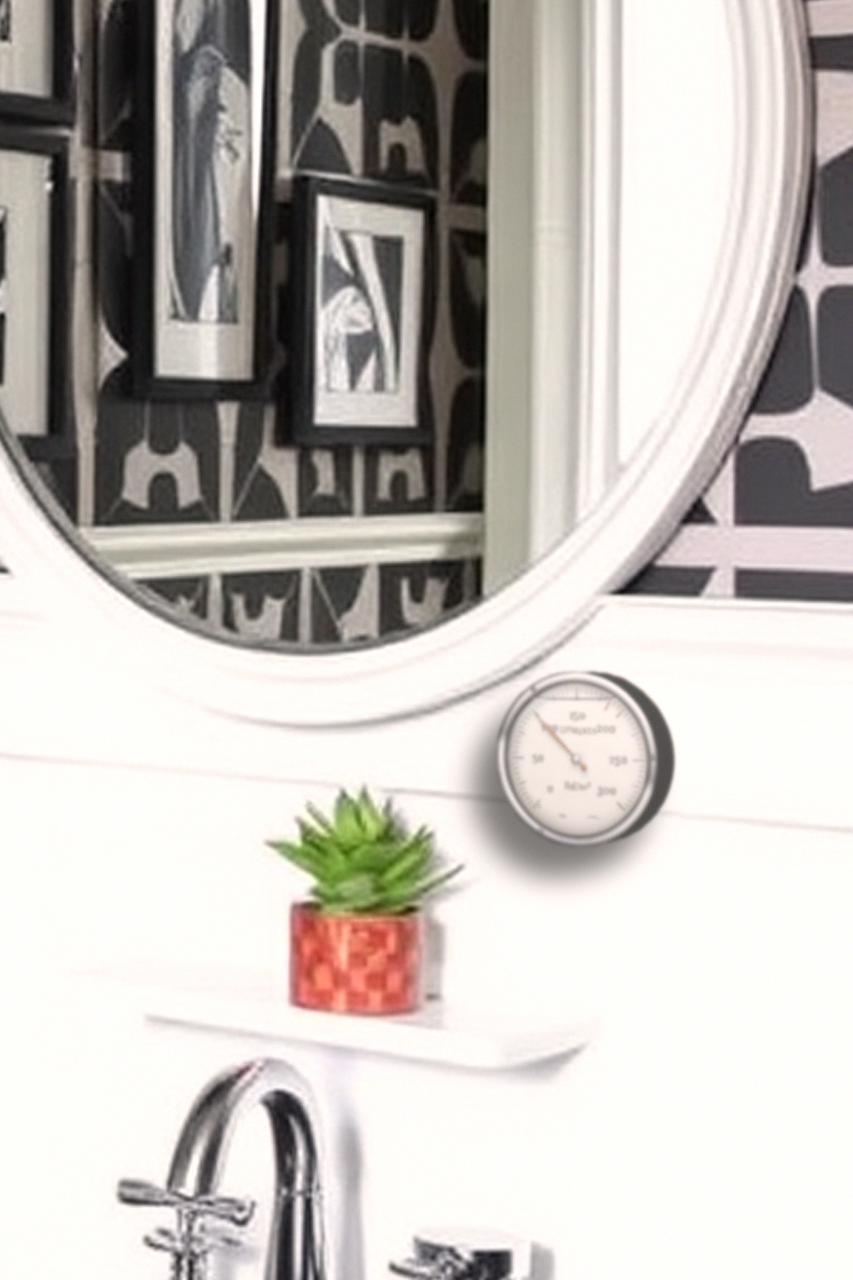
psi 100
